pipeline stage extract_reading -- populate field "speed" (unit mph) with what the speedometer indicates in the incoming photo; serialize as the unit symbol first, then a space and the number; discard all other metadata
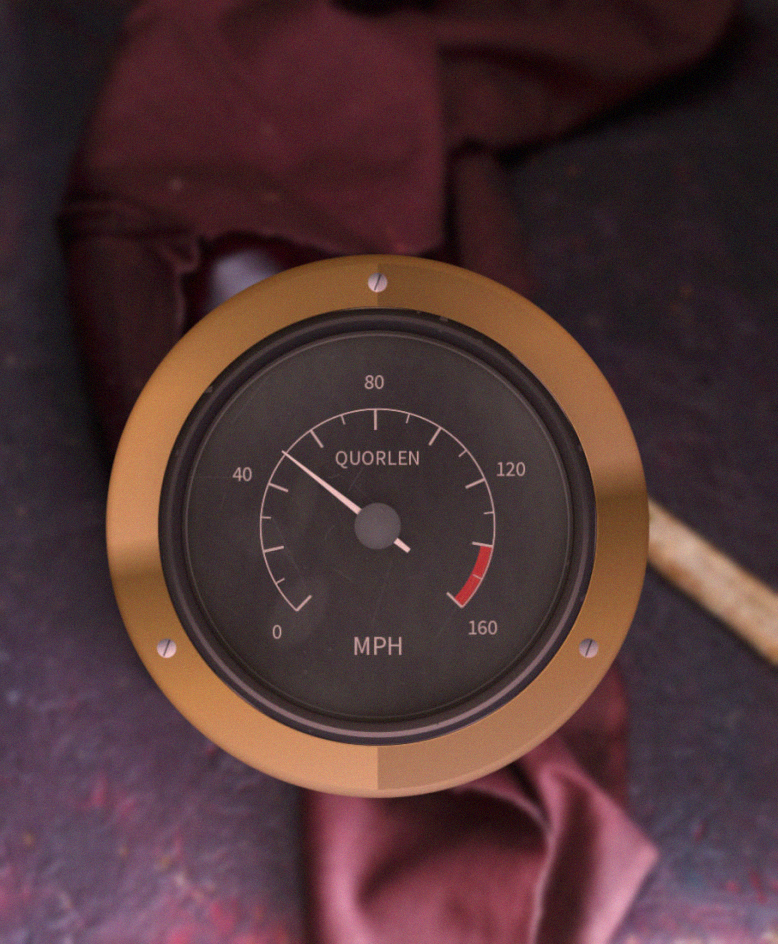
mph 50
